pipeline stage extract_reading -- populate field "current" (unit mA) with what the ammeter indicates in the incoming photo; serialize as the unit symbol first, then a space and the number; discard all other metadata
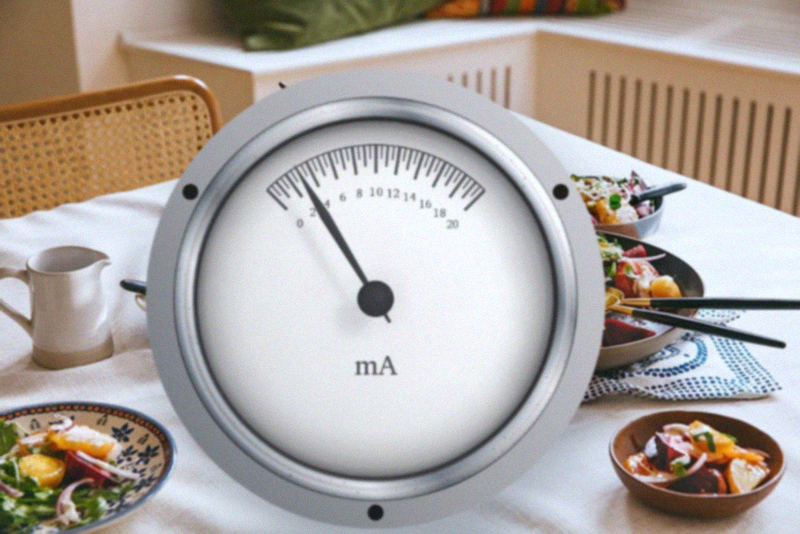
mA 3
